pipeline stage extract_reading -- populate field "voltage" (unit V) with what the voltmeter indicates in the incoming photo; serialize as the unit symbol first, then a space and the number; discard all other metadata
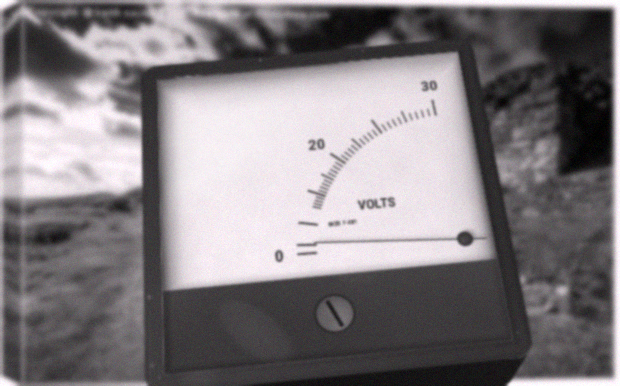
V 5
